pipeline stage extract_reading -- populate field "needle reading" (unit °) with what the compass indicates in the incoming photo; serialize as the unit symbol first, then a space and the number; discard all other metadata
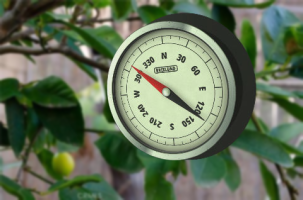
° 310
